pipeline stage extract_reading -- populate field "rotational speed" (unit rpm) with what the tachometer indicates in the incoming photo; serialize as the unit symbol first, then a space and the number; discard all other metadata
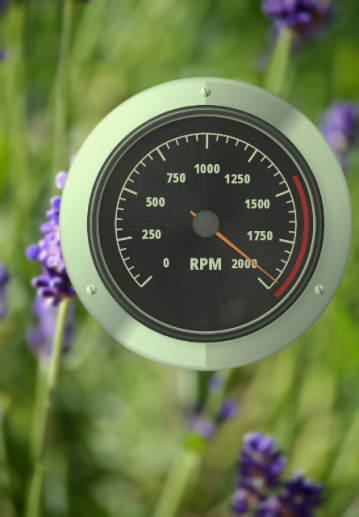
rpm 1950
